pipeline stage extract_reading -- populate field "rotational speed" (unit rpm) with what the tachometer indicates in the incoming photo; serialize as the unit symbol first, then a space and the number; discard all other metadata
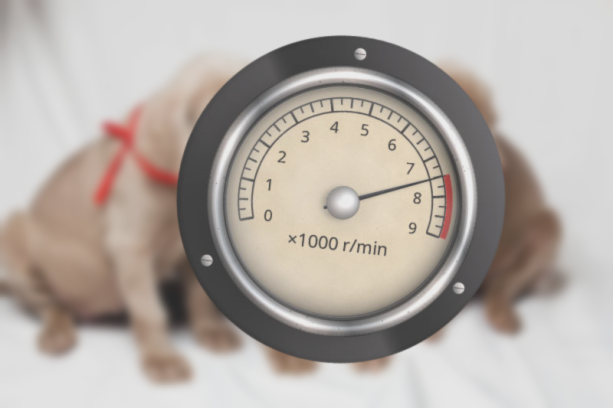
rpm 7500
